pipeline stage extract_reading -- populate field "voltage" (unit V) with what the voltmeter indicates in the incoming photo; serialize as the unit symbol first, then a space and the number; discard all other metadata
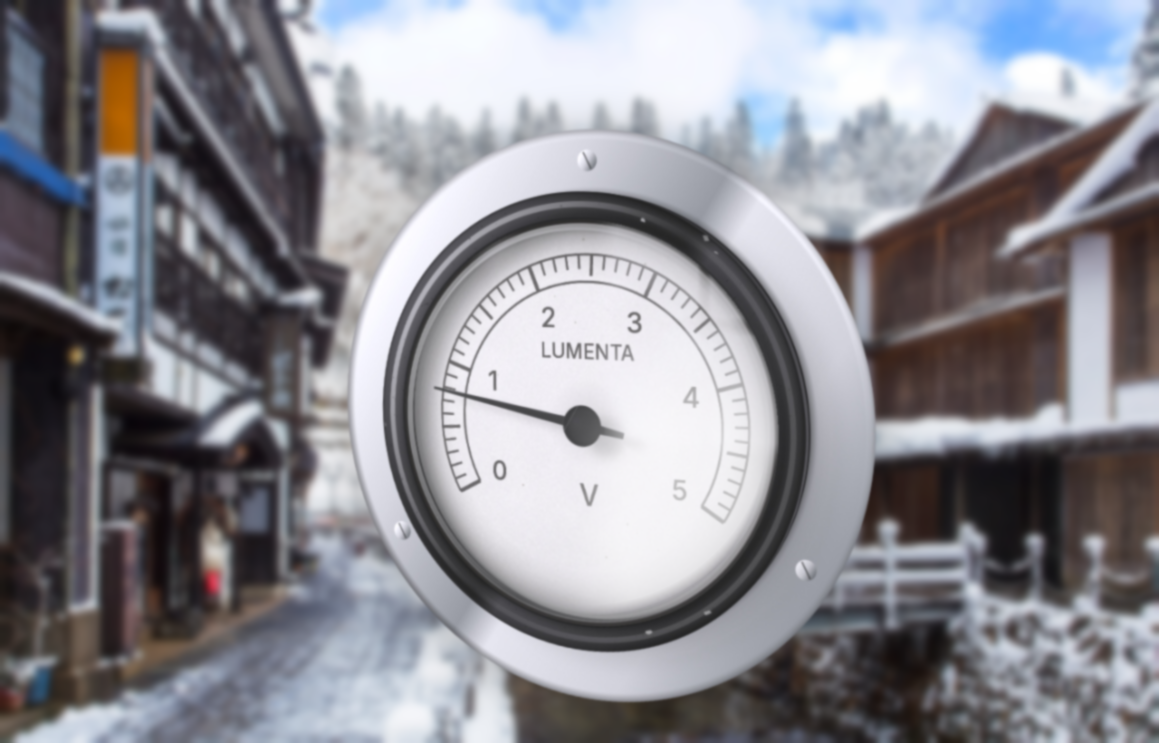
V 0.8
